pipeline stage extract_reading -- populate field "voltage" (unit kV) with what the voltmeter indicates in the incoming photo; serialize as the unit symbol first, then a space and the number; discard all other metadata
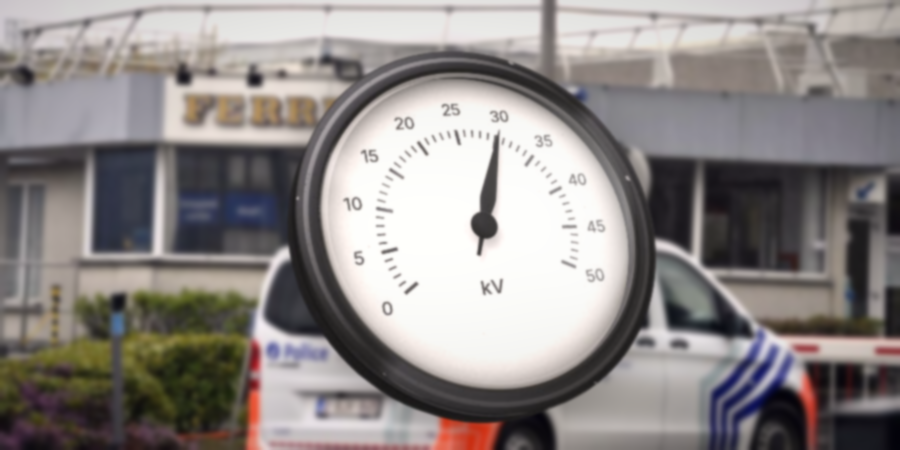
kV 30
